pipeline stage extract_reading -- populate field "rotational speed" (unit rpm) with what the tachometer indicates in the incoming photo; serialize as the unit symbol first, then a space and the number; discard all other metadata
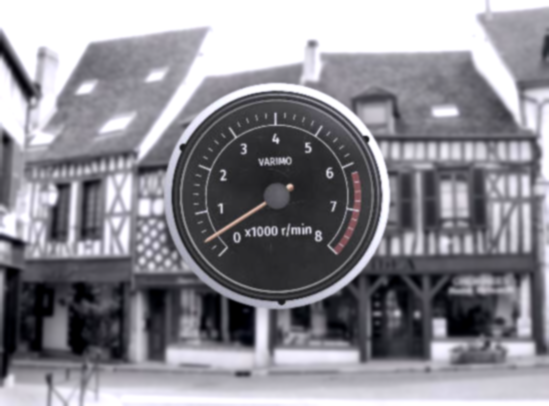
rpm 400
